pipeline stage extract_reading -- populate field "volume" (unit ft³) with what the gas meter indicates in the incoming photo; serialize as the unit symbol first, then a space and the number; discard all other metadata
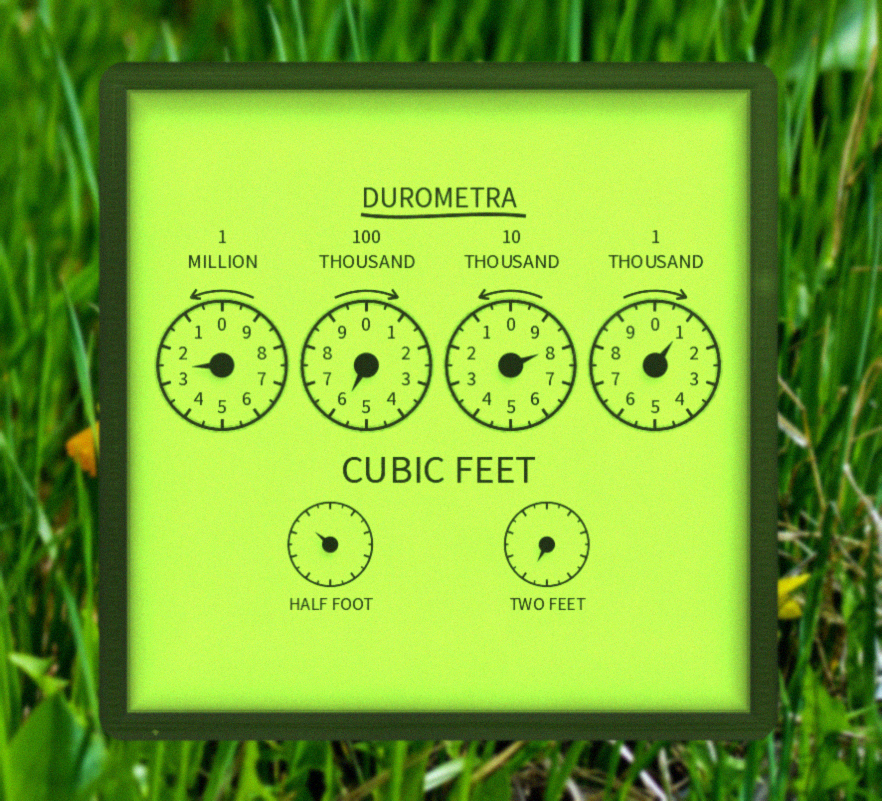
ft³ 258100
